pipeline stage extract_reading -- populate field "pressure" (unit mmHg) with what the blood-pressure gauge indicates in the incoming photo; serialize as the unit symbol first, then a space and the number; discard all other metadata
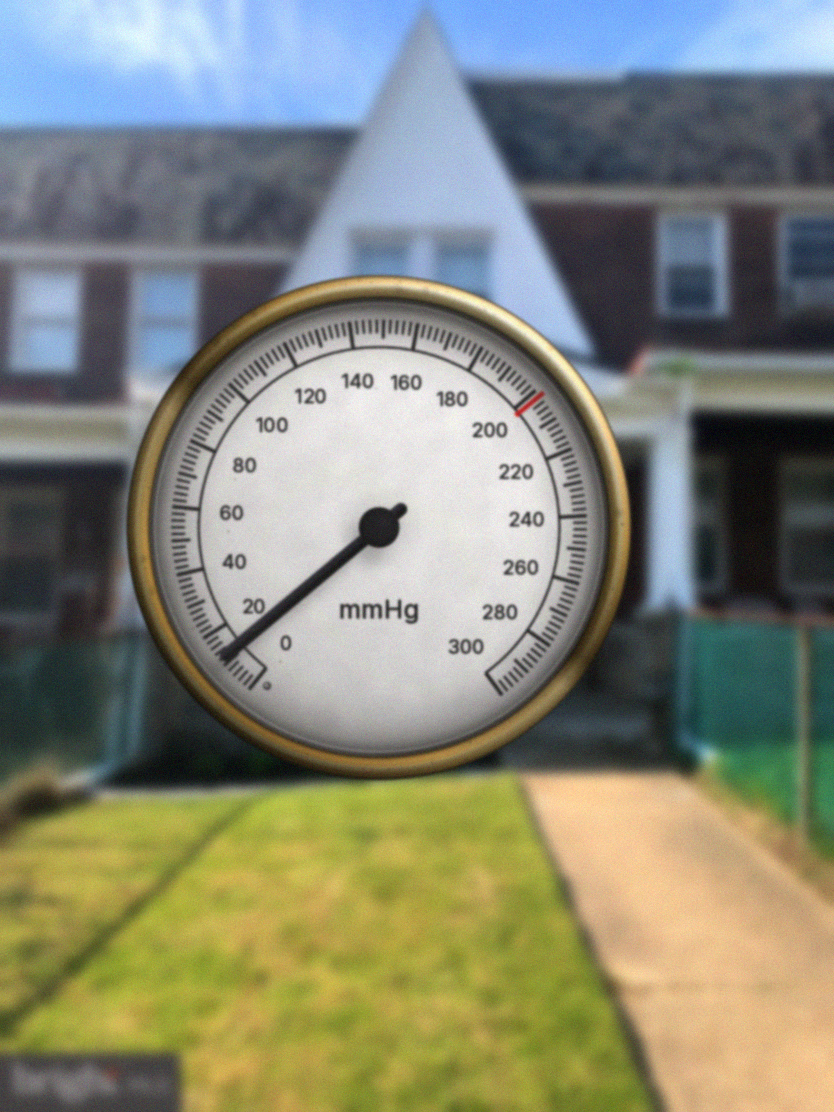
mmHg 12
